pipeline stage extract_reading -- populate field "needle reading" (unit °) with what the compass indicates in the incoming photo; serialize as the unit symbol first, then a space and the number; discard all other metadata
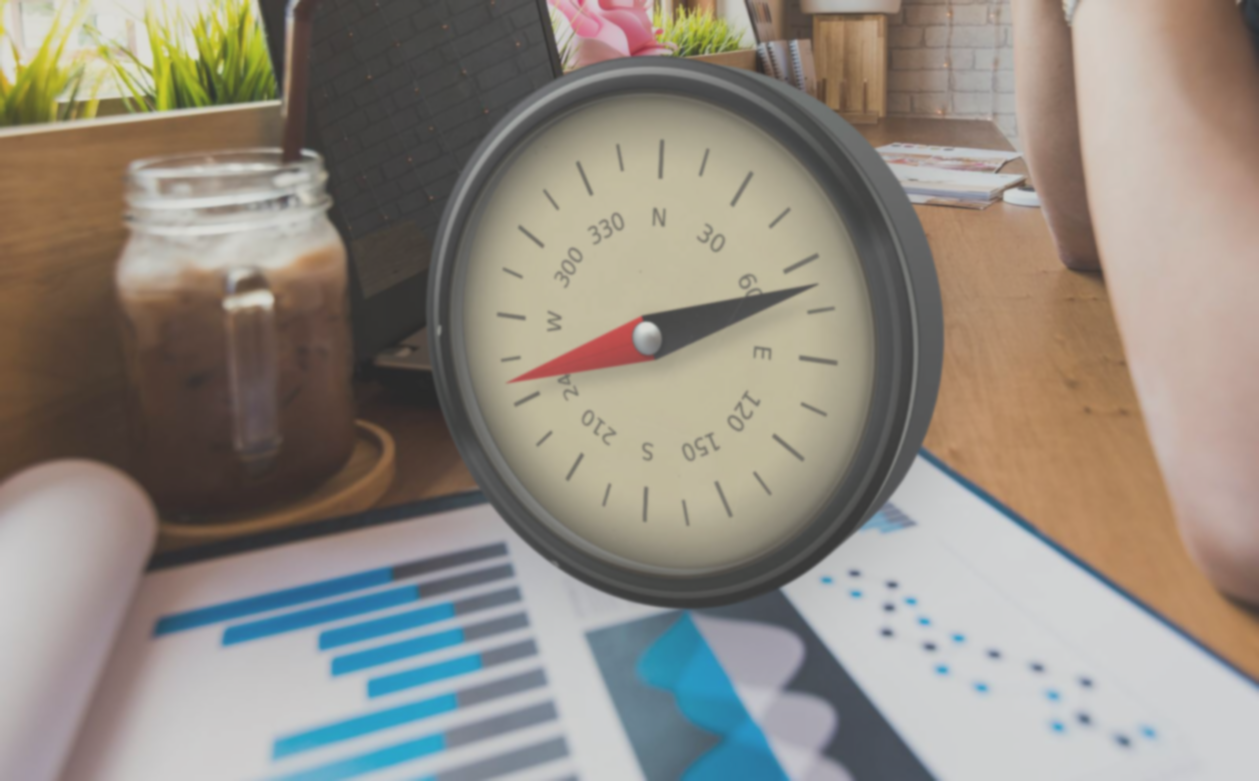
° 247.5
